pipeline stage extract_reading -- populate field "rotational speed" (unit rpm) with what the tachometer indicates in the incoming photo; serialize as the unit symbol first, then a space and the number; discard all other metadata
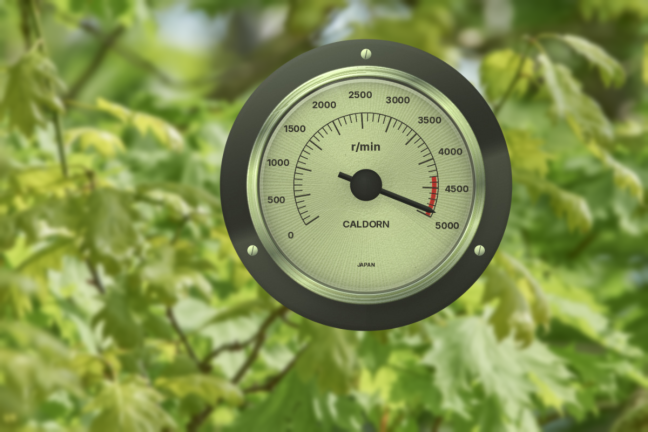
rpm 4900
